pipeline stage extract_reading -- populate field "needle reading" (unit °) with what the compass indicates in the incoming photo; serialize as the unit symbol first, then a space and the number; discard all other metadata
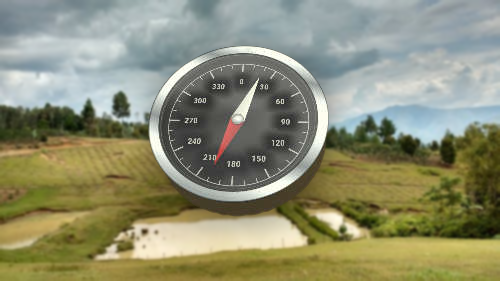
° 200
